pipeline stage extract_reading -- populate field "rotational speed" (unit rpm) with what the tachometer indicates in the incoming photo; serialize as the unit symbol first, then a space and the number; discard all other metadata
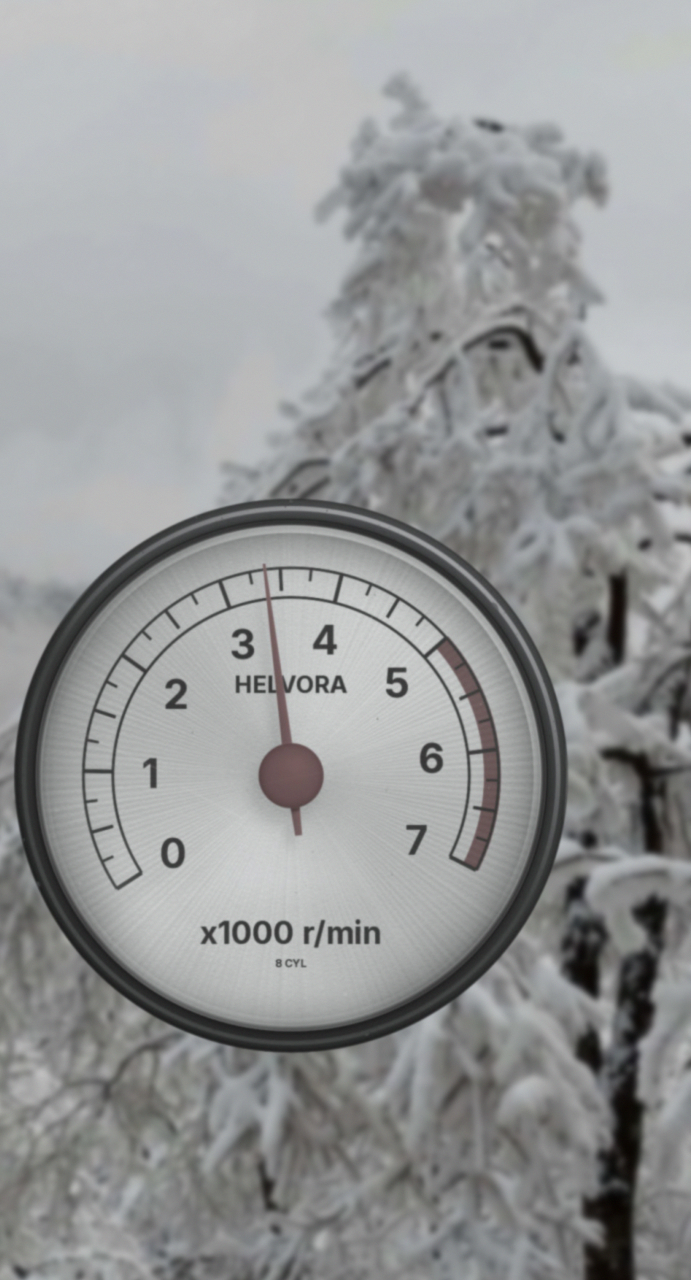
rpm 3375
